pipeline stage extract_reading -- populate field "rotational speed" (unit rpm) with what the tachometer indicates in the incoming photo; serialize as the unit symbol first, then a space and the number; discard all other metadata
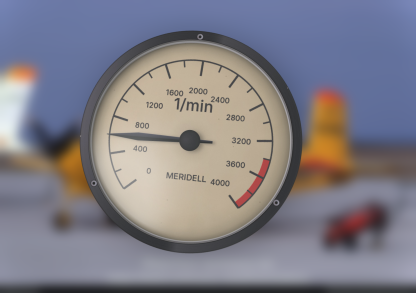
rpm 600
